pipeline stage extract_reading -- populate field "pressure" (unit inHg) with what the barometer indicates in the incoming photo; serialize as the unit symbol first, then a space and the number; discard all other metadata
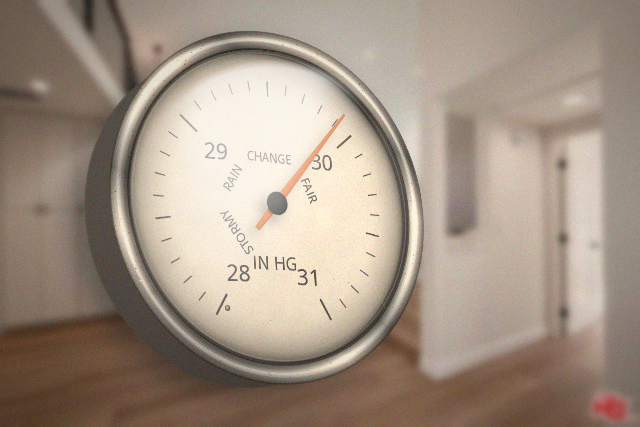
inHg 29.9
